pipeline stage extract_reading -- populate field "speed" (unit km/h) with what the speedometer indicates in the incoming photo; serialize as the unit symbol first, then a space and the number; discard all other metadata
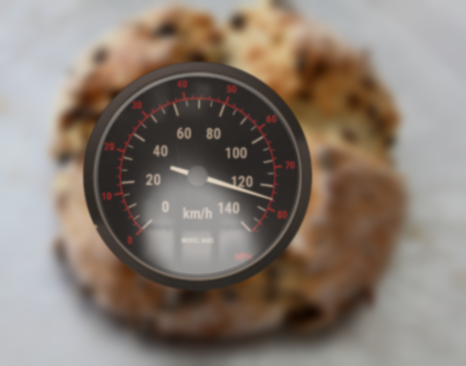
km/h 125
